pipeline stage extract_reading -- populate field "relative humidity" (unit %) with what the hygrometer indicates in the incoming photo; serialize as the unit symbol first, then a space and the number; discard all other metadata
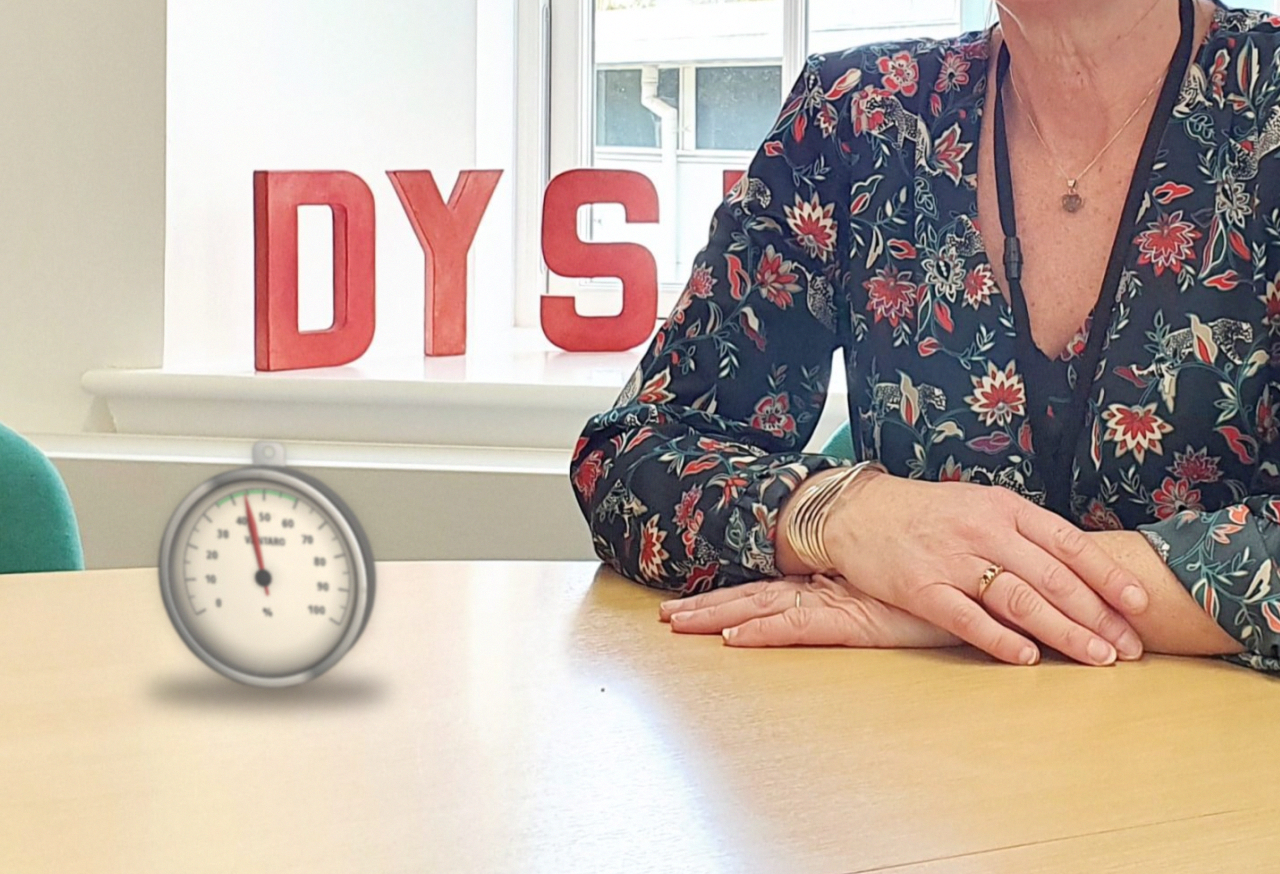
% 45
